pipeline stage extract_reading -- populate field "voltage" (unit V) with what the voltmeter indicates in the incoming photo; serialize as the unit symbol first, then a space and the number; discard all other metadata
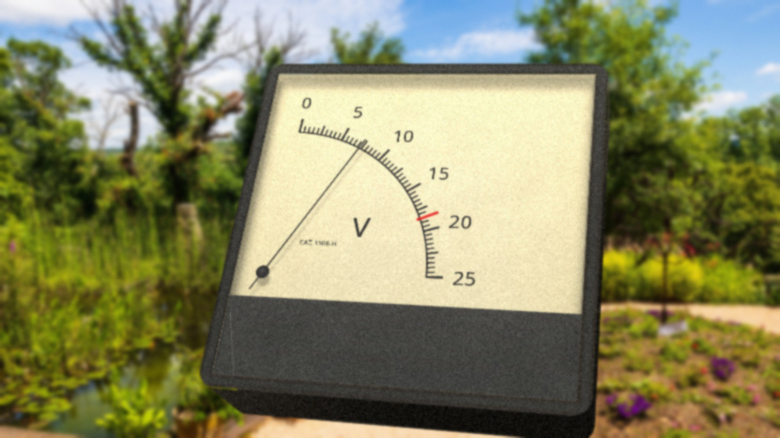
V 7.5
